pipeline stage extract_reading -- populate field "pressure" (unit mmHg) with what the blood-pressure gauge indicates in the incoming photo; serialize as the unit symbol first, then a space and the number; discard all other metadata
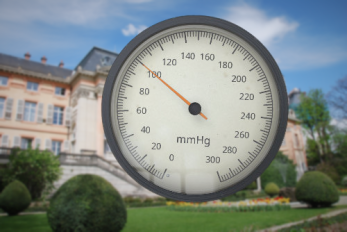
mmHg 100
